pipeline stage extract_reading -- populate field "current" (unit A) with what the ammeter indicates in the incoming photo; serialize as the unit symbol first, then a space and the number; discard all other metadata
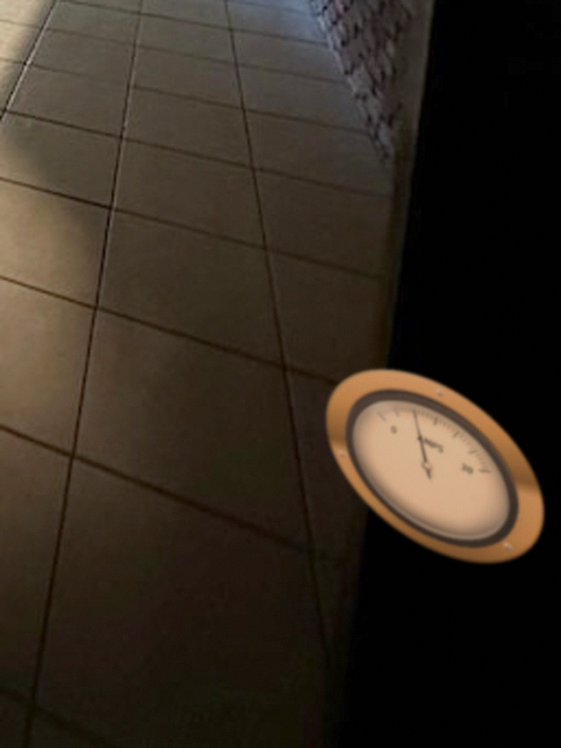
A 10
